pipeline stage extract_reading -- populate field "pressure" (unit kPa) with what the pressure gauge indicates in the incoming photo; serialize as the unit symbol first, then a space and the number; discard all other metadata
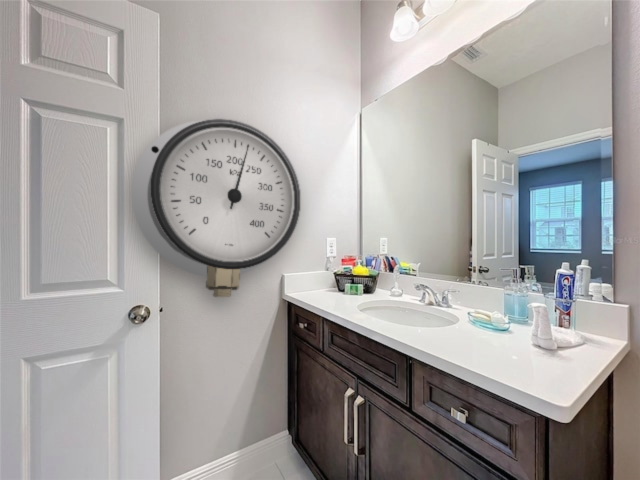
kPa 220
